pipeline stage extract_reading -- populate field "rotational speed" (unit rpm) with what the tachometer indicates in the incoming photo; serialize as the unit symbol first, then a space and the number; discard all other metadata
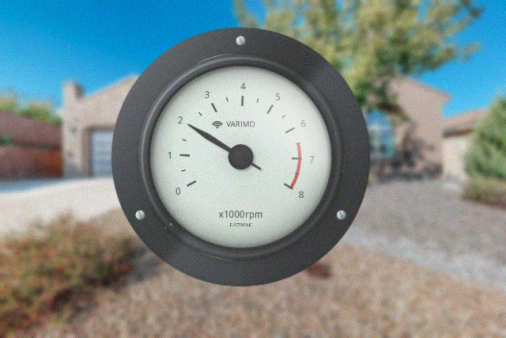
rpm 2000
